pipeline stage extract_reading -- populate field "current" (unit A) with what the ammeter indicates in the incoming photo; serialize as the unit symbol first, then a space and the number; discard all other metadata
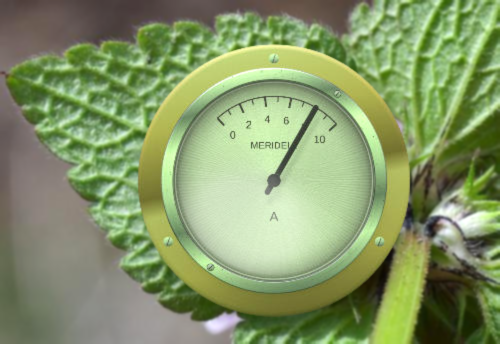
A 8
